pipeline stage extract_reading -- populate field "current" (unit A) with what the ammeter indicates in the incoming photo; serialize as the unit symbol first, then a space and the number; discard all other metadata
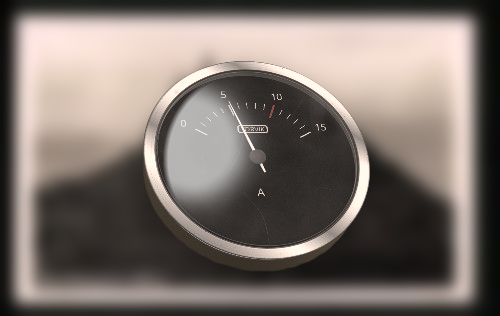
A 5
